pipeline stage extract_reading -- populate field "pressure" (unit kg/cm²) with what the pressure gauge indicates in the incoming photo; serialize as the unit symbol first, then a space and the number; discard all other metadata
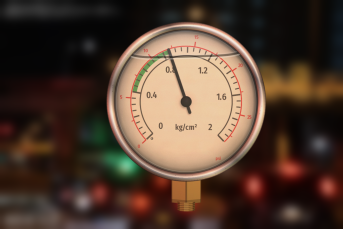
kg/cm² 0.85
